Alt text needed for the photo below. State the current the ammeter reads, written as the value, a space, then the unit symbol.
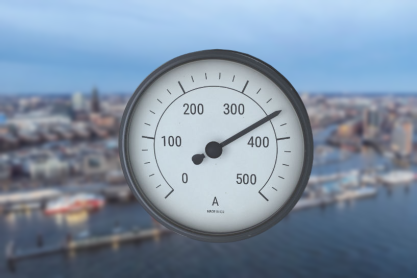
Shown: 360 A
